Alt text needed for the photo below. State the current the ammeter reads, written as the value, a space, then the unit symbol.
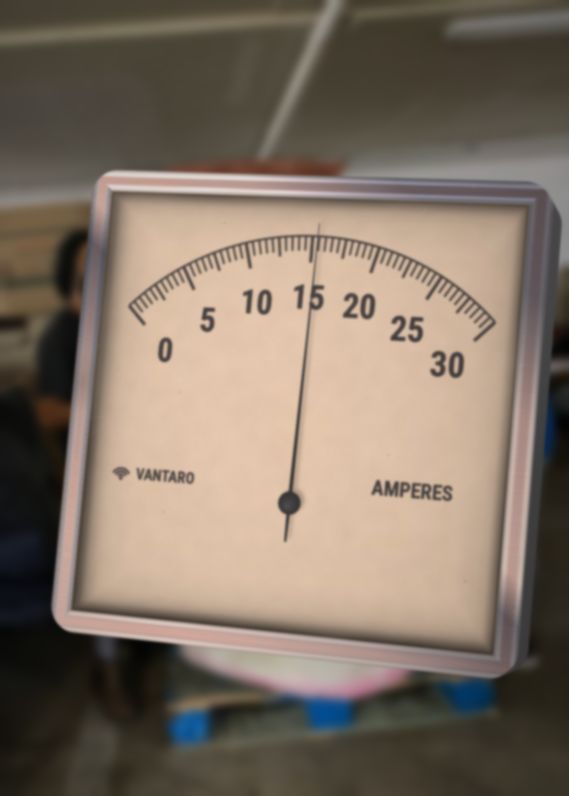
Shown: 15.5 A
